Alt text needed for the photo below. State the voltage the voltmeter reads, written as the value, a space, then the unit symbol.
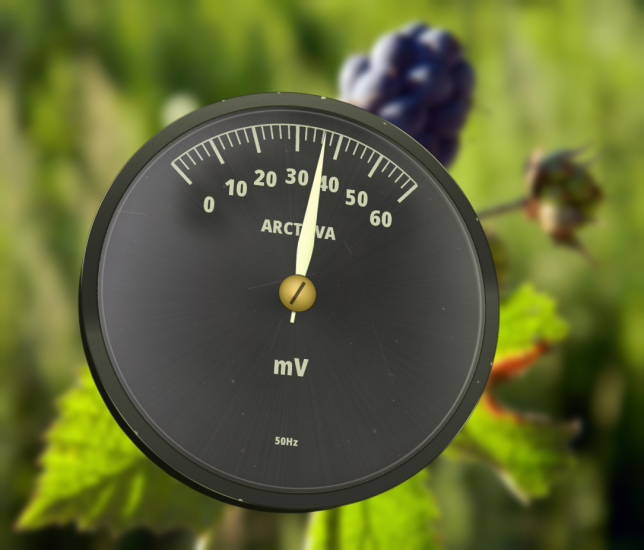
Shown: 36 mV
